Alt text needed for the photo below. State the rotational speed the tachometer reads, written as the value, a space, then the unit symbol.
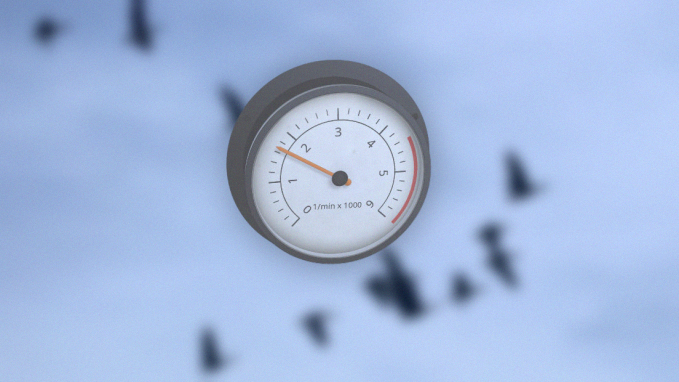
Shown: 1700 rpm
